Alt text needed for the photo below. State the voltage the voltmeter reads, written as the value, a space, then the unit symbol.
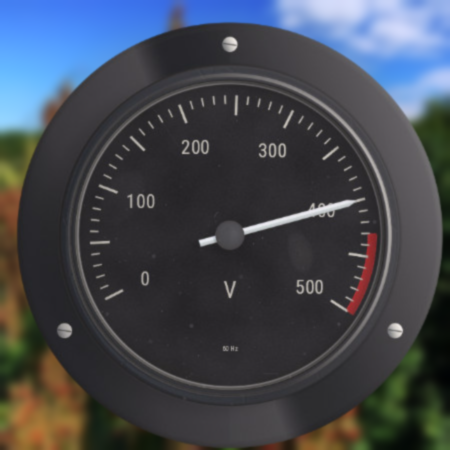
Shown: 400 V
